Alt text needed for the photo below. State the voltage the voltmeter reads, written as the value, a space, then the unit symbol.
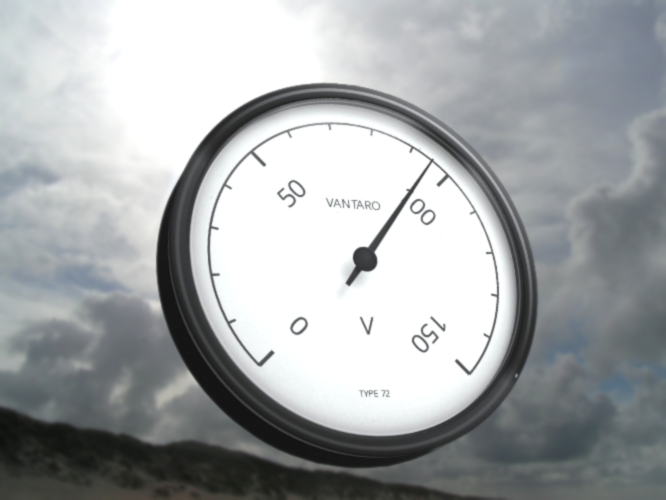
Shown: 95 V
